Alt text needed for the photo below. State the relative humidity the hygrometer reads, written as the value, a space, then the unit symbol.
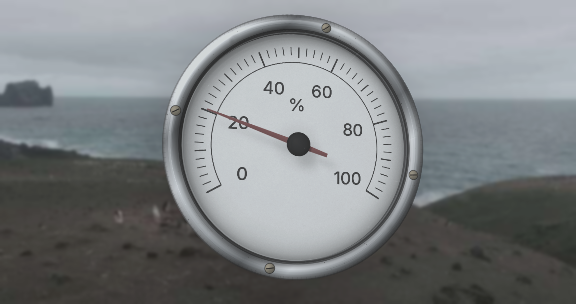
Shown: 20 %
